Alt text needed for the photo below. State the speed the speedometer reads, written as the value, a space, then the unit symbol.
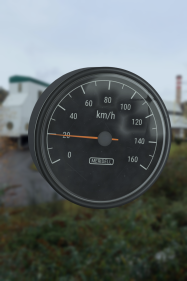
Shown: 20 km/h
